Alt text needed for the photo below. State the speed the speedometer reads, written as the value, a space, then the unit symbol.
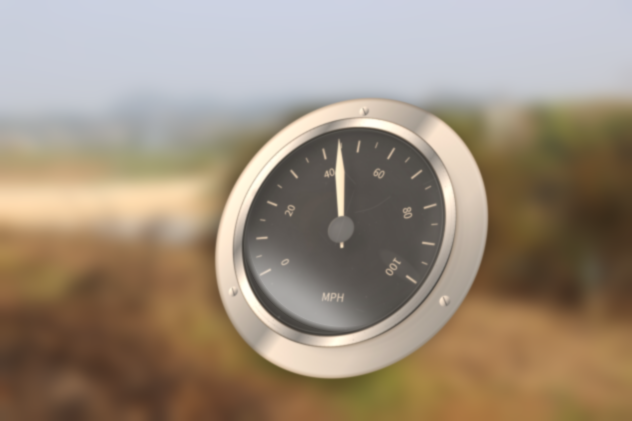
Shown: 45 mph
